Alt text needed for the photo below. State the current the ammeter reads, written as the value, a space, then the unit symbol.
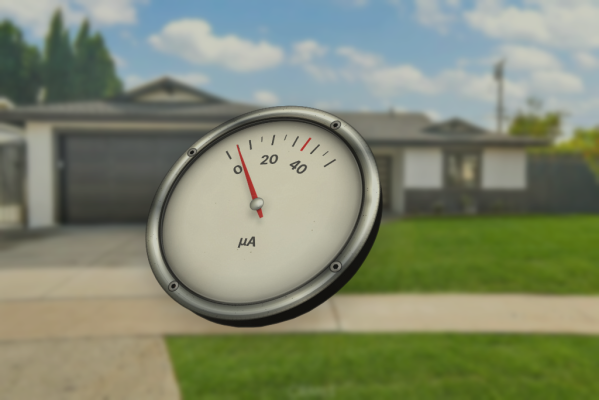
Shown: 5 µA
